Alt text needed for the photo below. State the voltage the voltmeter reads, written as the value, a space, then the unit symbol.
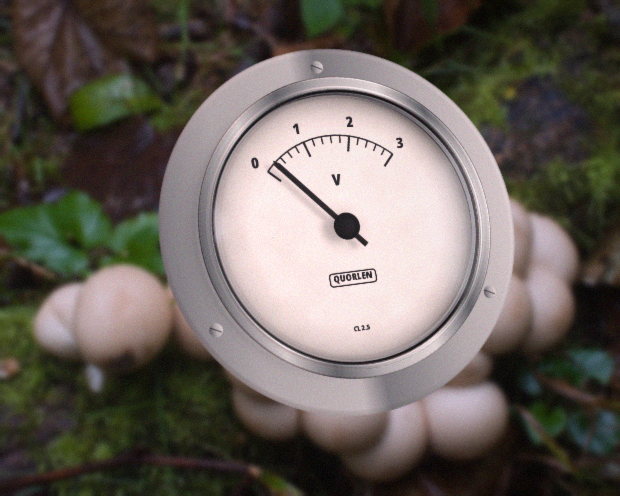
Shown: 0.2 V
